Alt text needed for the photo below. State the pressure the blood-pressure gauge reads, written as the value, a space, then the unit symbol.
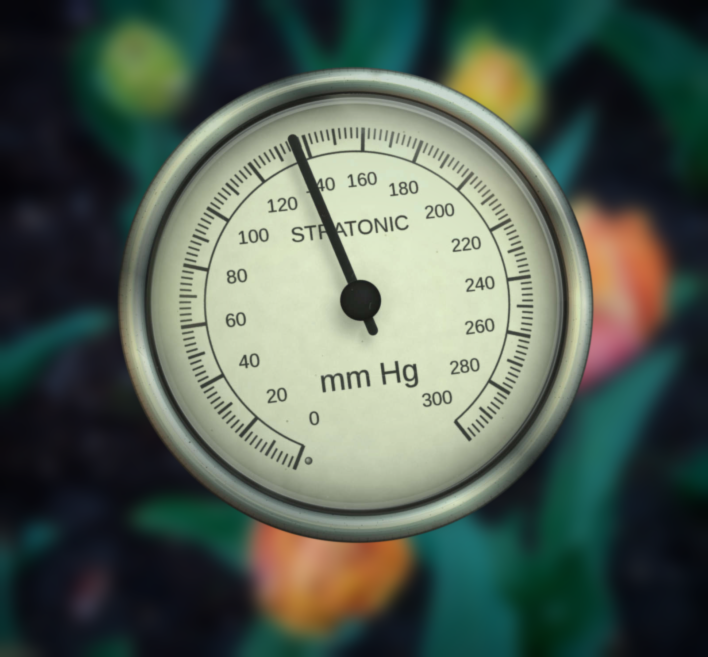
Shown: 136 mmHg
